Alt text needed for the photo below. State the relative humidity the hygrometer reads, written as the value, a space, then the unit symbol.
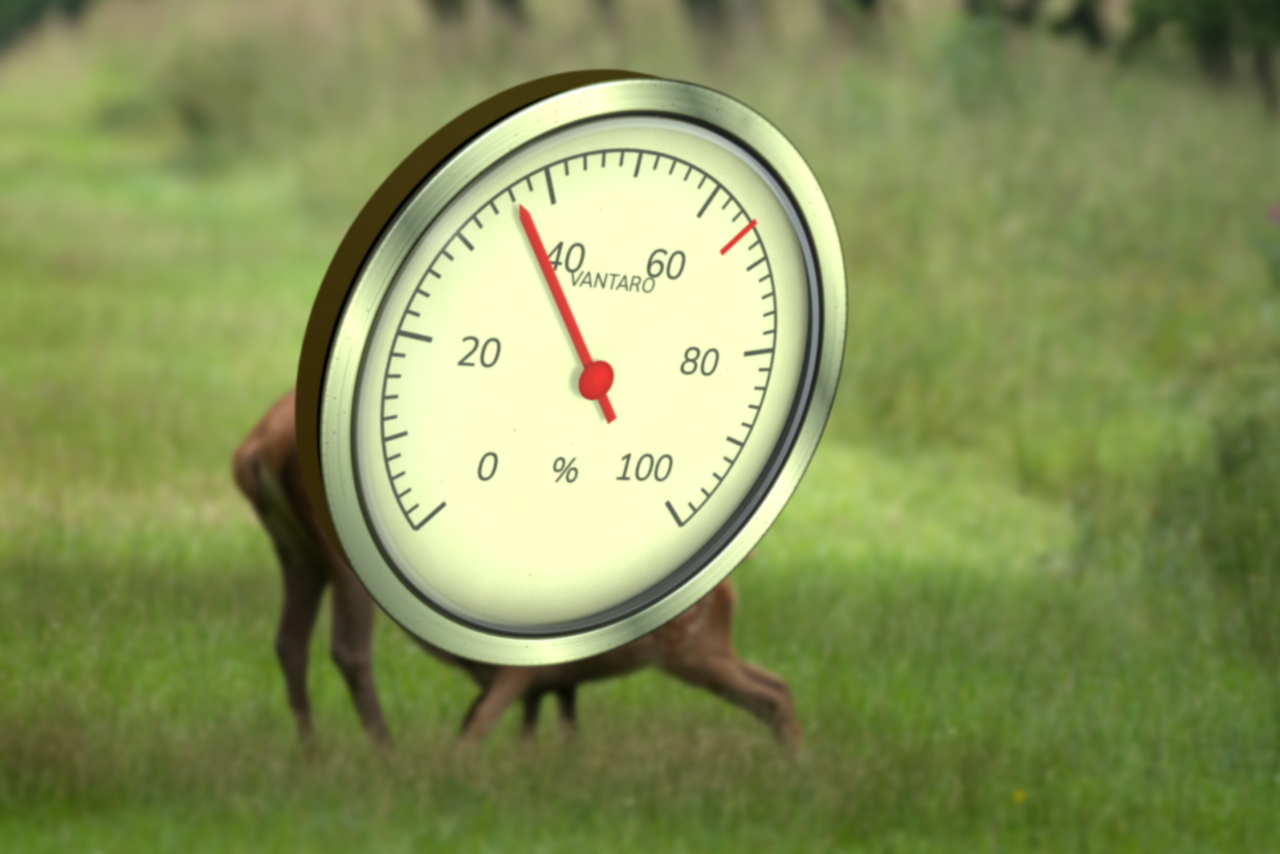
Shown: 36 %
